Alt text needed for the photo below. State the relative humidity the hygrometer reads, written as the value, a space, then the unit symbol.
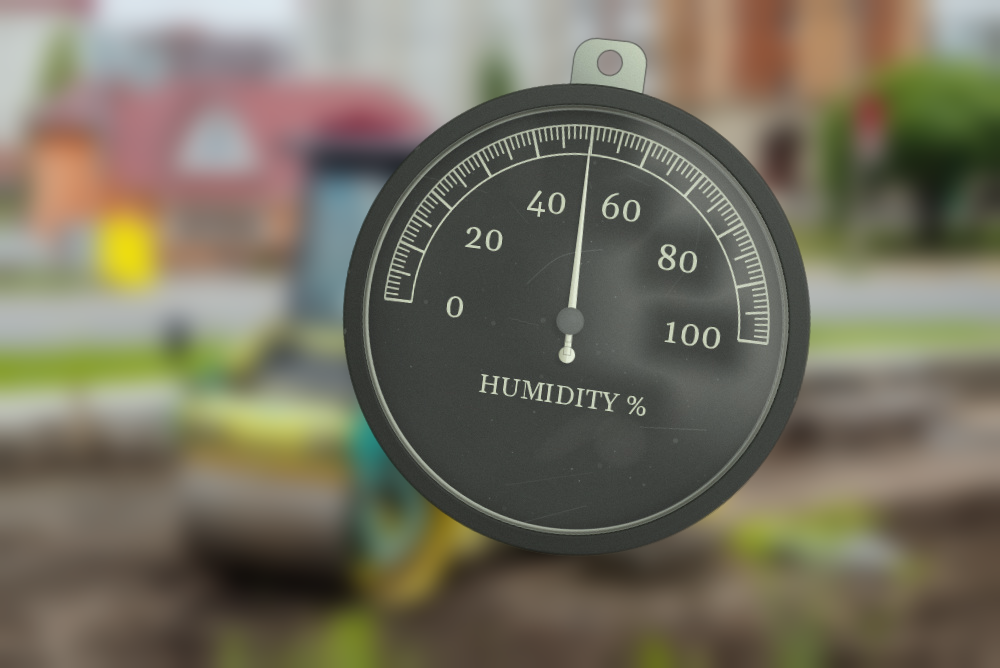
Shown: 50 %
